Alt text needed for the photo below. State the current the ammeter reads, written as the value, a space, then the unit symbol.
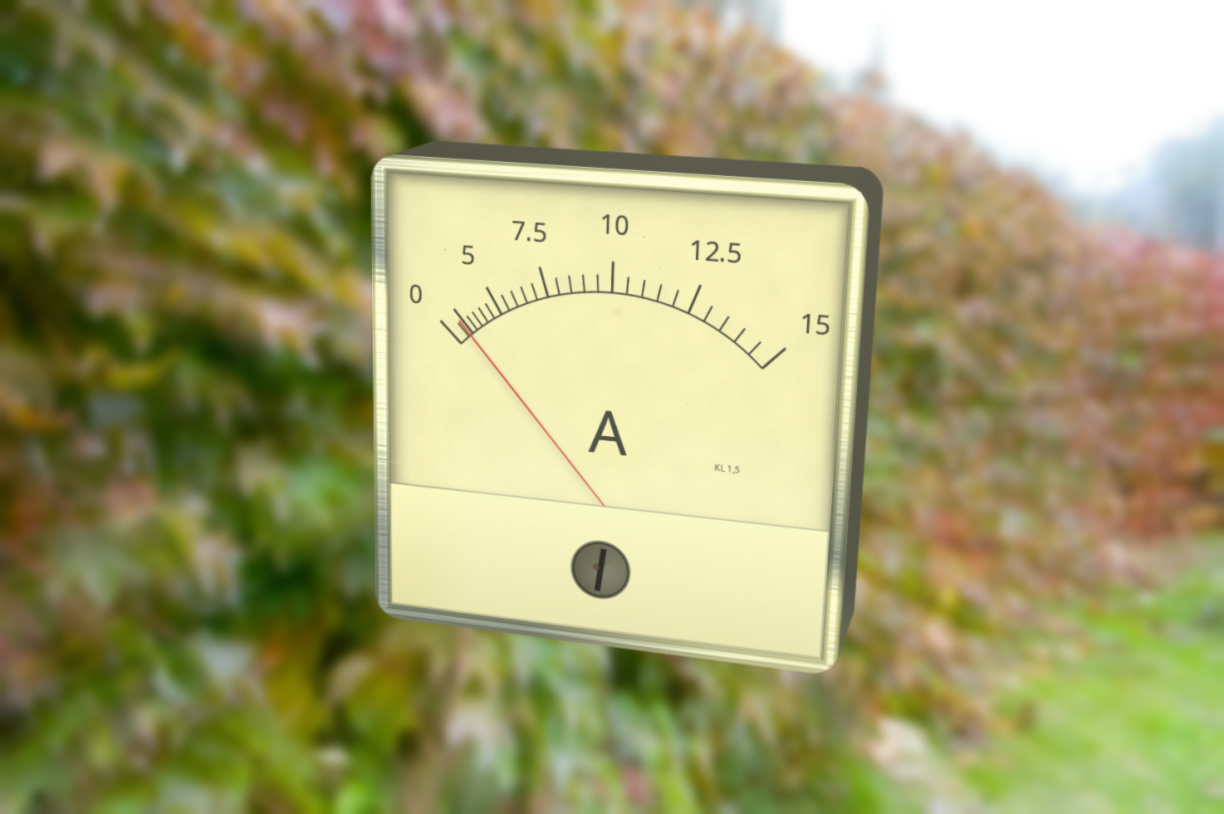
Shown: 2.5 A
